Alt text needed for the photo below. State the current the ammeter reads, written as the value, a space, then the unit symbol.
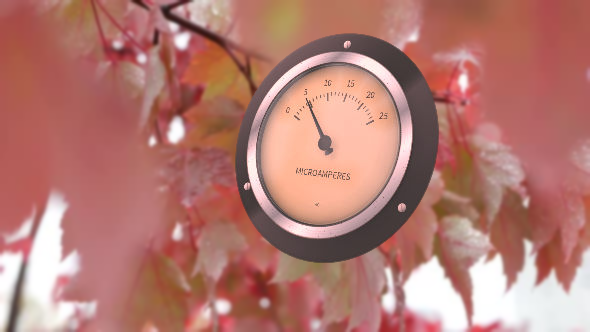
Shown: 5 µA
